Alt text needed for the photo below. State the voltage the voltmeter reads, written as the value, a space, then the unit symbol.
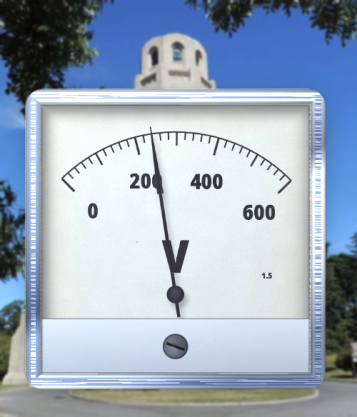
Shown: 240 V
